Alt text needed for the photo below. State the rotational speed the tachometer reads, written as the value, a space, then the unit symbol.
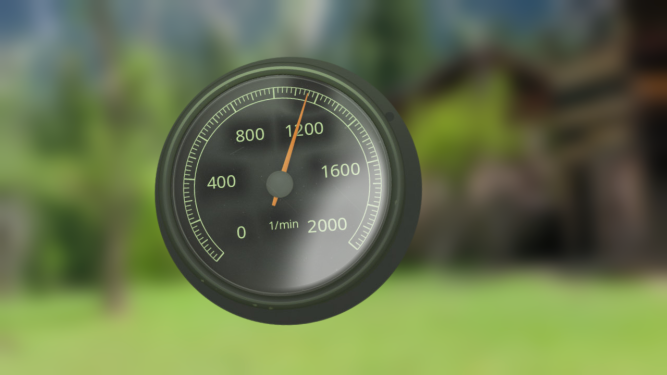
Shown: 1160 rpm
